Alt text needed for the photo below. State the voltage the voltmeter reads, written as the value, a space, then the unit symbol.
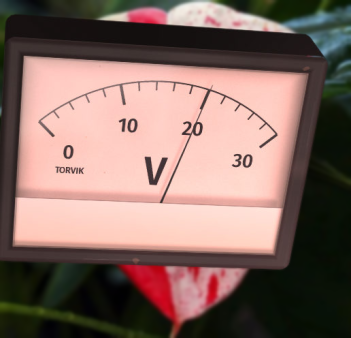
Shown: 20 V
